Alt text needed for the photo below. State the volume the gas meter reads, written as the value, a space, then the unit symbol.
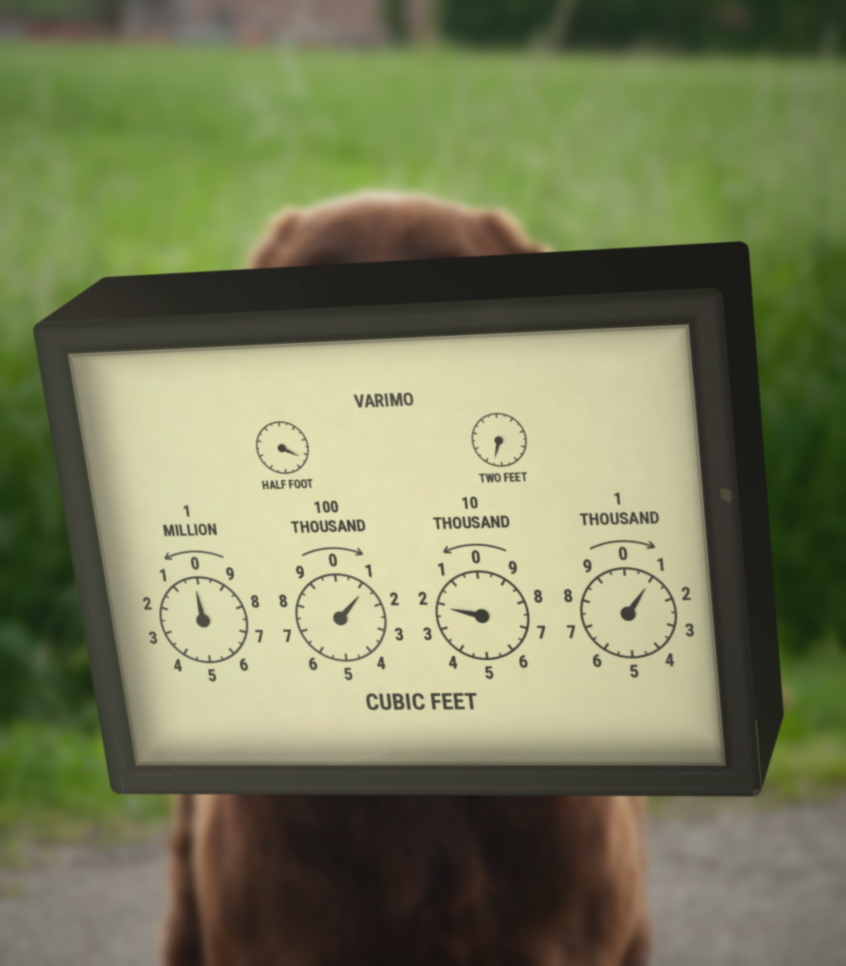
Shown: 12100 ft³
